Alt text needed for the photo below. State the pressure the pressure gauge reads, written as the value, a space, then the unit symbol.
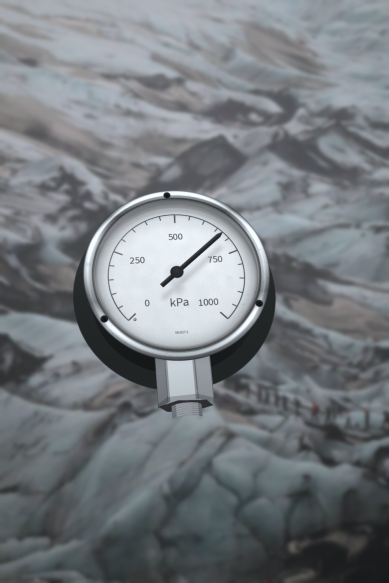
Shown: 675 kPa
